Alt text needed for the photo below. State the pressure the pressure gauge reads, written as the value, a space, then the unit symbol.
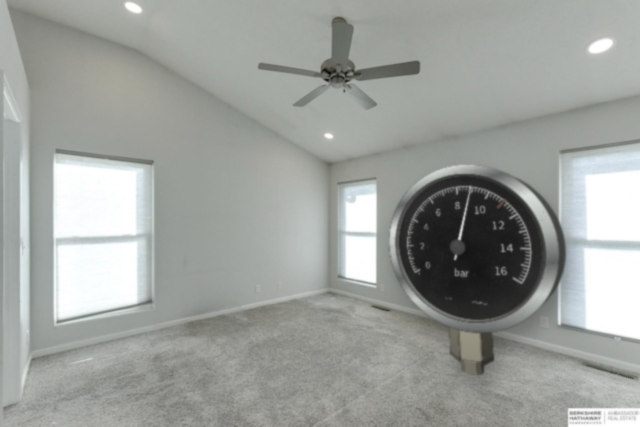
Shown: 9 bar
